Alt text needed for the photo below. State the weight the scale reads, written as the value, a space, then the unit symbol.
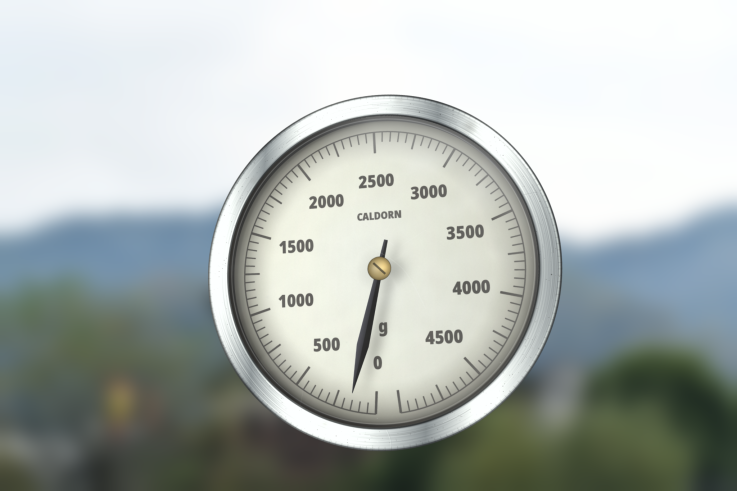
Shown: 150 g
